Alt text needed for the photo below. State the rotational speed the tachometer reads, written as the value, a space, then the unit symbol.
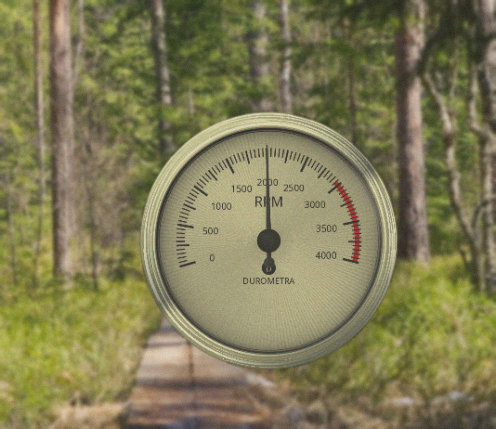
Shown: 2000 rpm
